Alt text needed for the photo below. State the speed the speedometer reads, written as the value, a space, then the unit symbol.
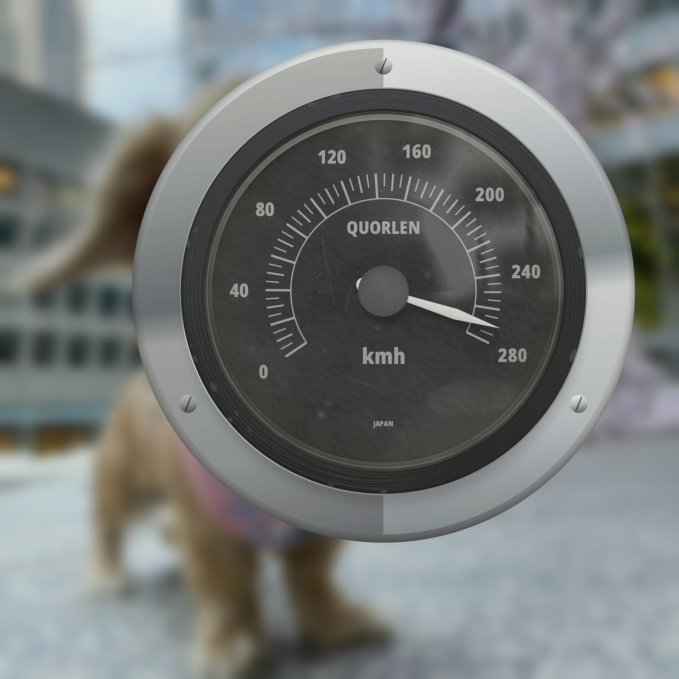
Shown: 270 km/h
